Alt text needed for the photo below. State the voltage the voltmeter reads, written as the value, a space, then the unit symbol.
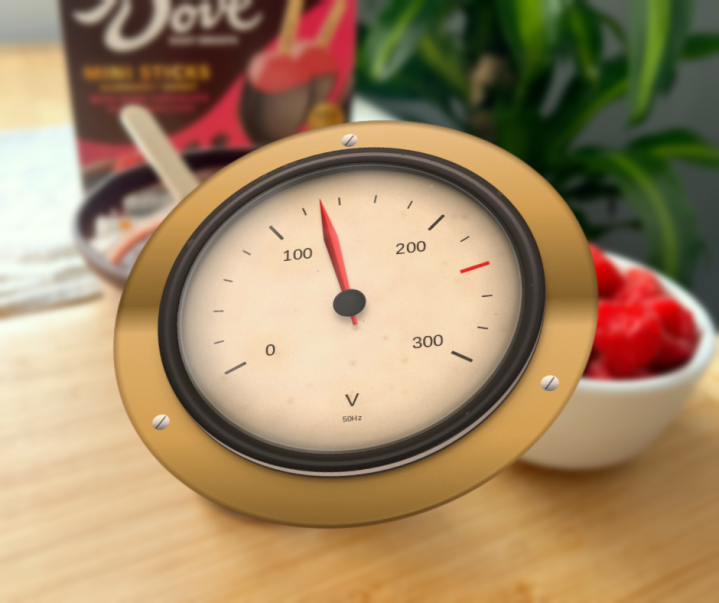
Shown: 130 V
